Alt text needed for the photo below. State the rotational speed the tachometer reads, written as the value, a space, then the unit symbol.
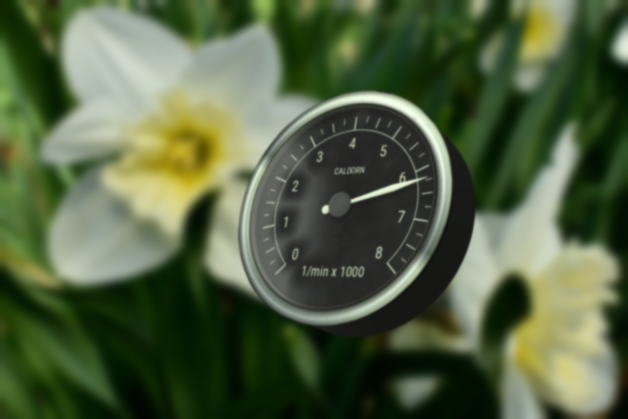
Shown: 6250 rpm
